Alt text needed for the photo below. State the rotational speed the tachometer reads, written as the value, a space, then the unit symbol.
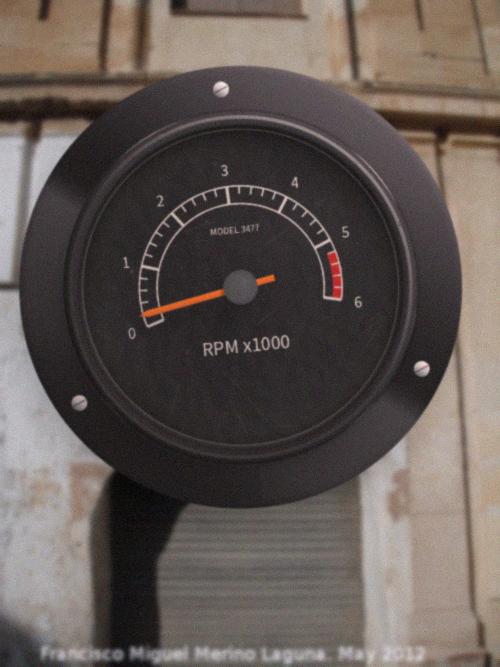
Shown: 200 rpm
